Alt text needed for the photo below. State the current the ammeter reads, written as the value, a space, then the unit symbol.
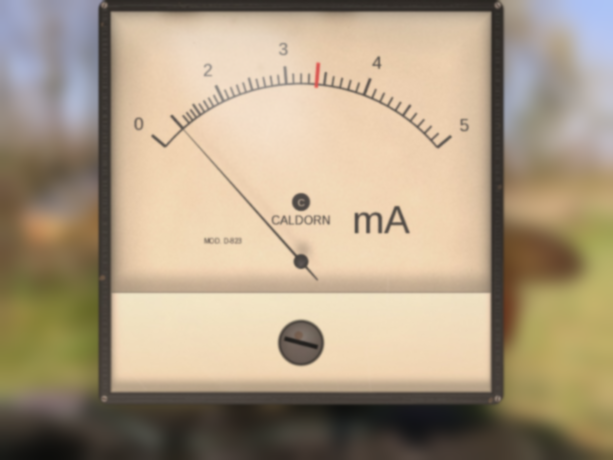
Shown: 1 mA
